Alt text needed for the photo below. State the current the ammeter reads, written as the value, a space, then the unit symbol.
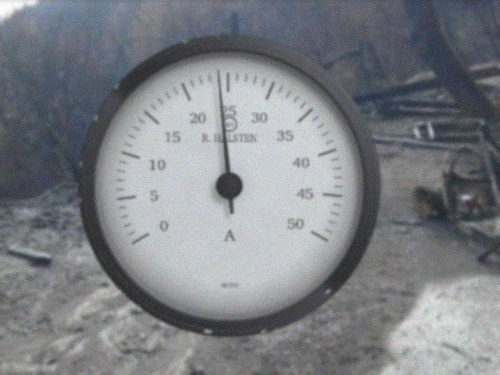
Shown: 24 A
